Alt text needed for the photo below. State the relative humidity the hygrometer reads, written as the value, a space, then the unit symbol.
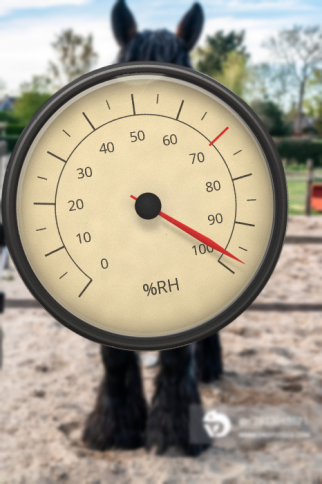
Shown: 97.5 %
